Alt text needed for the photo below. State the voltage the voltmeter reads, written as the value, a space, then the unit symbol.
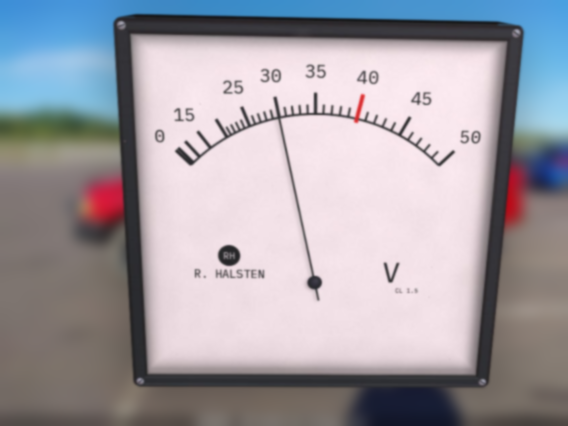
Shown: 30 V
